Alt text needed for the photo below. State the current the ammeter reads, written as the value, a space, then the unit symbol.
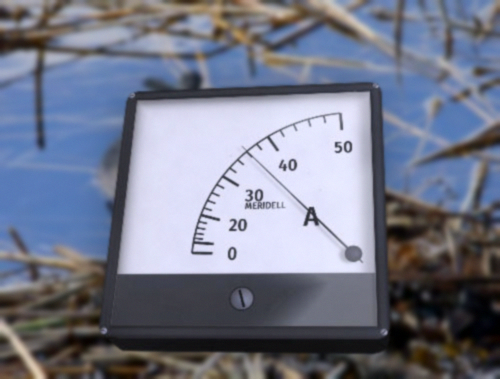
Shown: 36 A
